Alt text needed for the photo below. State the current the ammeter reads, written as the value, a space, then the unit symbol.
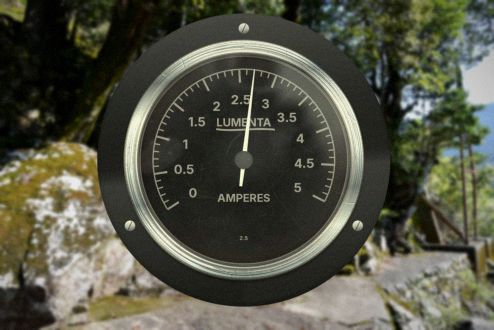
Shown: 2.7 A
